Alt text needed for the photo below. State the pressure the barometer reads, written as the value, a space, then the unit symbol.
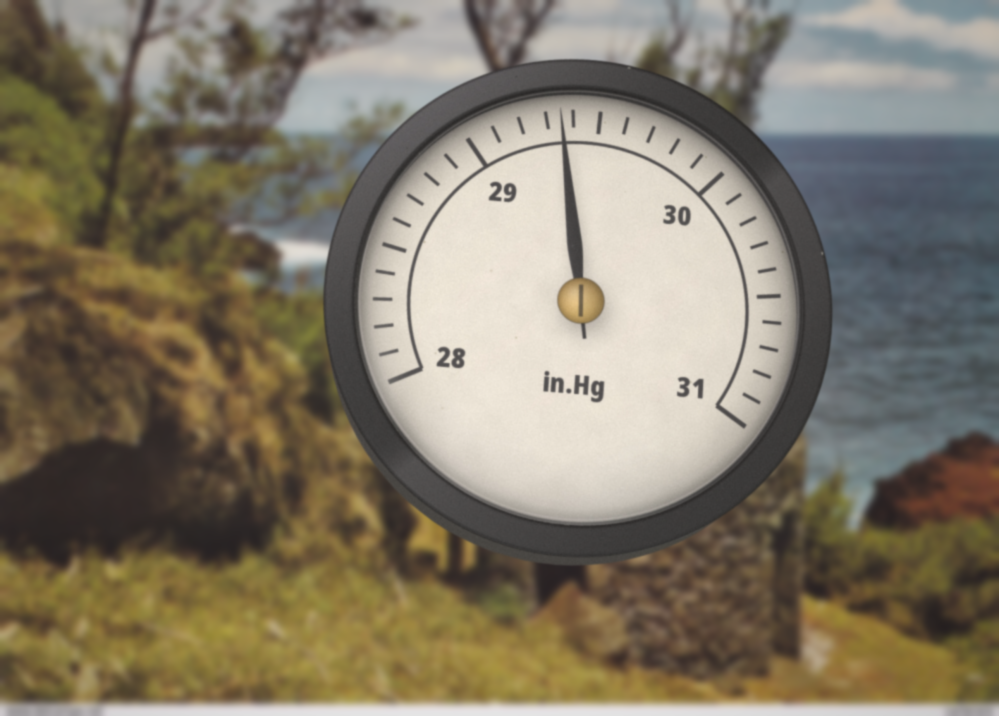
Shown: 29.35 inHg
